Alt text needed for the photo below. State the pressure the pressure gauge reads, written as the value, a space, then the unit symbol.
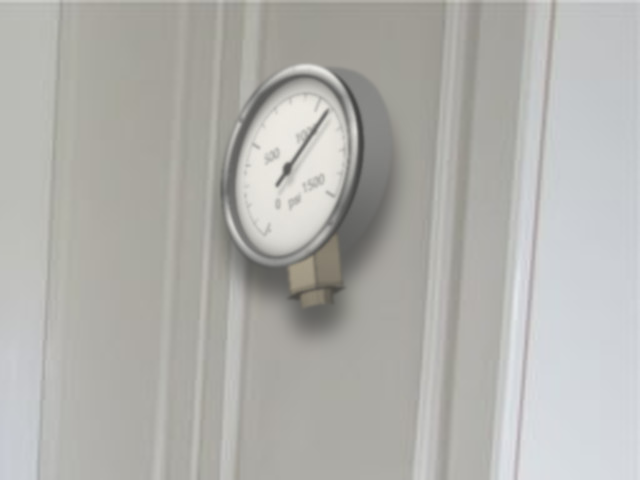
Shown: 1100 psi
